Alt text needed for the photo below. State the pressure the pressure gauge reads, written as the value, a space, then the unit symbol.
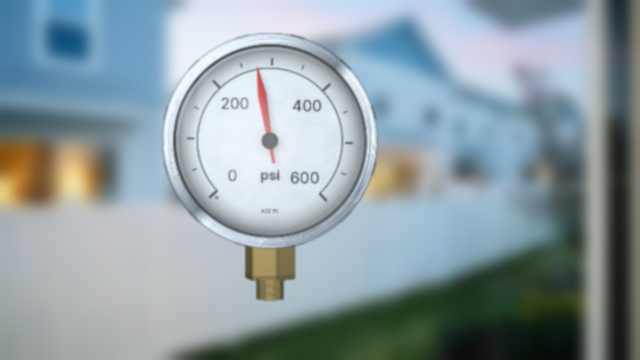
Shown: 275 psi
